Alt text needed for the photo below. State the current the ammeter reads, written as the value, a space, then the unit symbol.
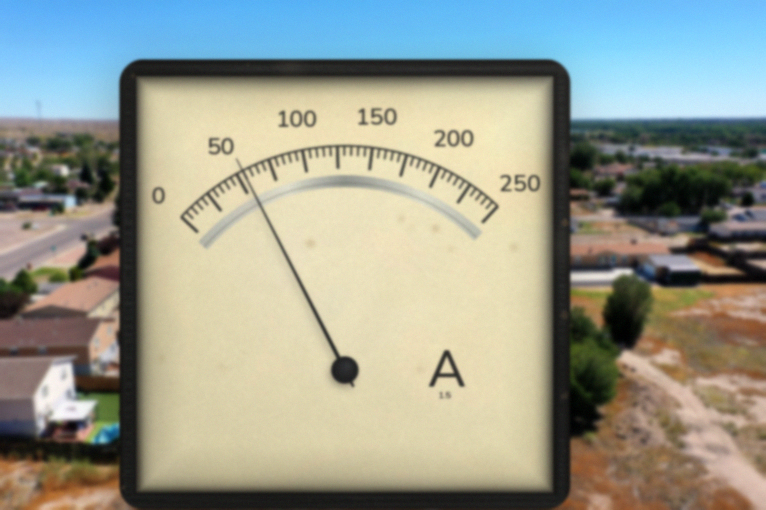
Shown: 55 A
